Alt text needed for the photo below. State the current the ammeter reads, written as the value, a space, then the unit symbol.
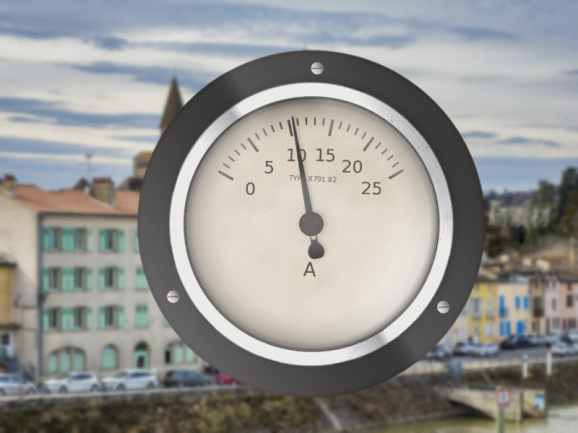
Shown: 10.5 A
